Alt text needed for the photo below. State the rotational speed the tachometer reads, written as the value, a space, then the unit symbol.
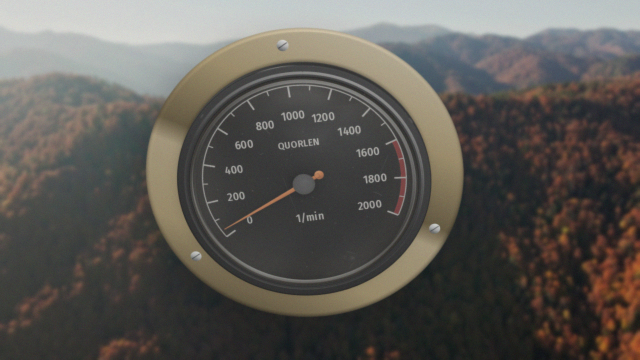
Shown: 50 rpm
